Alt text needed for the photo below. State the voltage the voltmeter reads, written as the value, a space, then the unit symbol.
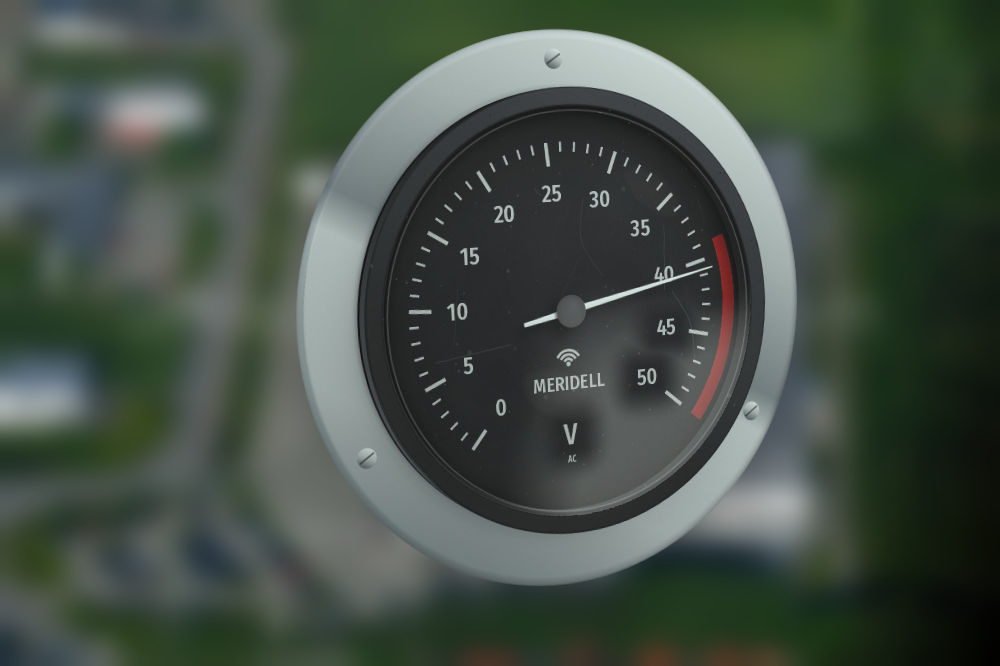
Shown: 40.5 V
